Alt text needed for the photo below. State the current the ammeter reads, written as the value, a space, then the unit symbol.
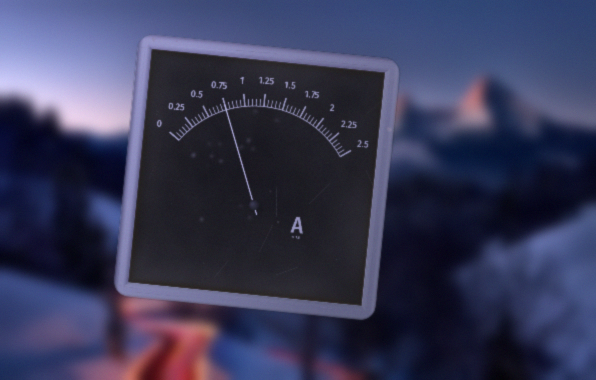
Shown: 0.75 A
